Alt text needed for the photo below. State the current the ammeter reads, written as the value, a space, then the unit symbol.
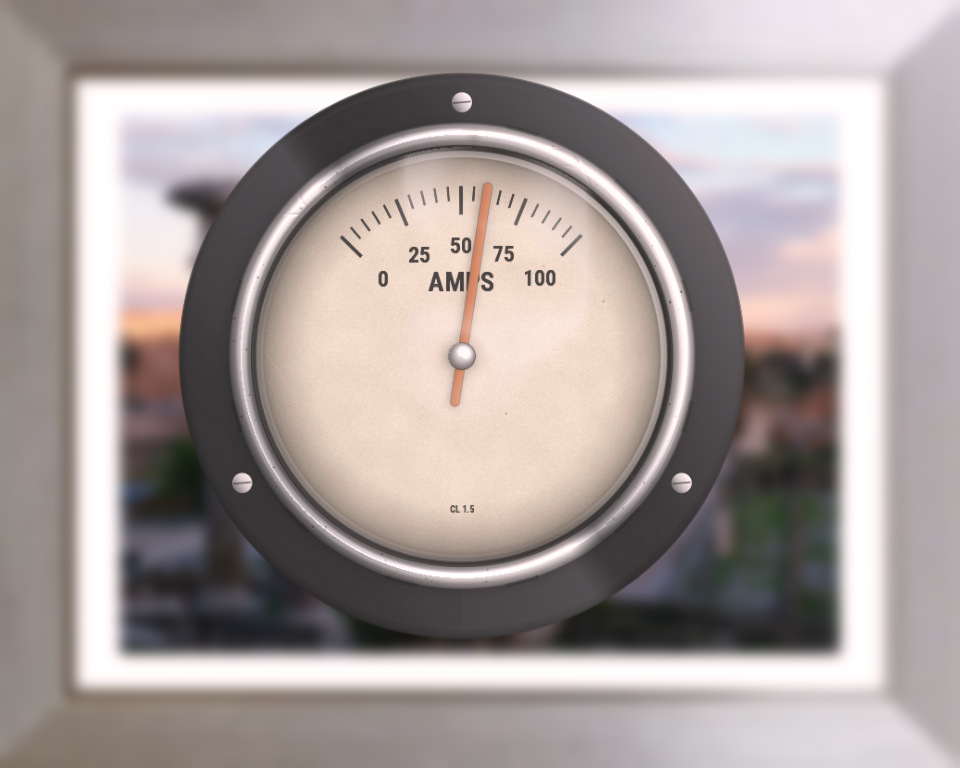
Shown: 60 A
